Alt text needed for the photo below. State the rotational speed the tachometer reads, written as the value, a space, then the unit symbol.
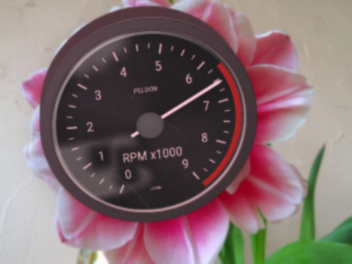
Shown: 6500 rpm
